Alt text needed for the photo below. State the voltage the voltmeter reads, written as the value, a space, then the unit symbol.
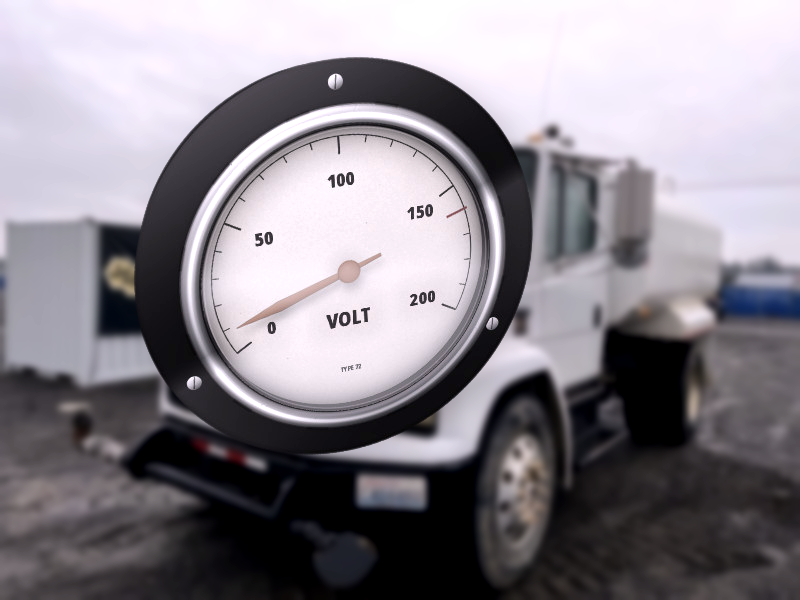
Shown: 10 V
